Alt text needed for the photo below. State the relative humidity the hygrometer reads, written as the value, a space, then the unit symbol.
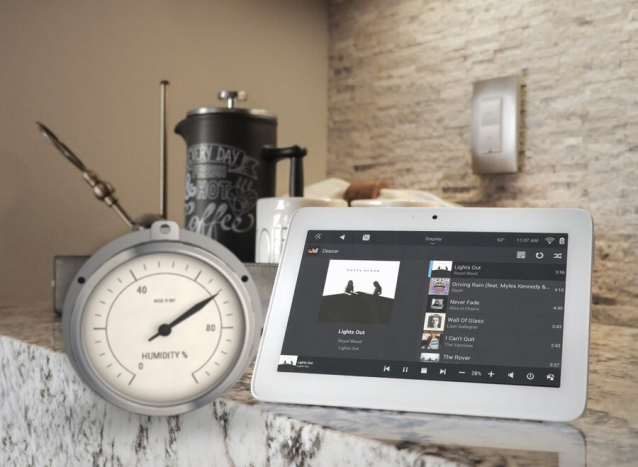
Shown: 68 %
